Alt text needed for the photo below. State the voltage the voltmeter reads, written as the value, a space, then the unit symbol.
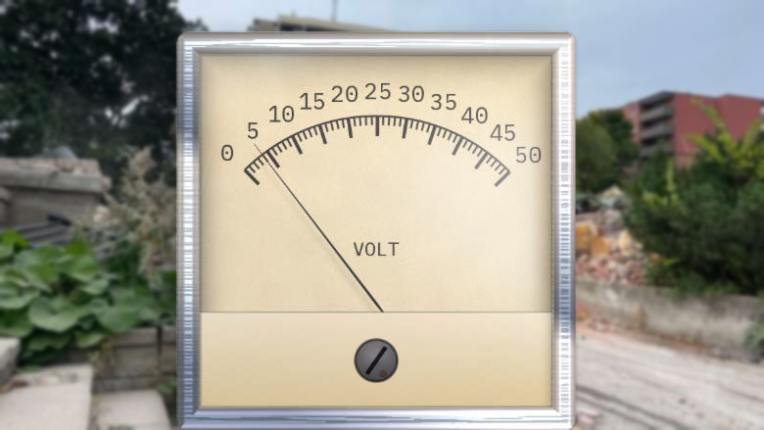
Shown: 4 V
